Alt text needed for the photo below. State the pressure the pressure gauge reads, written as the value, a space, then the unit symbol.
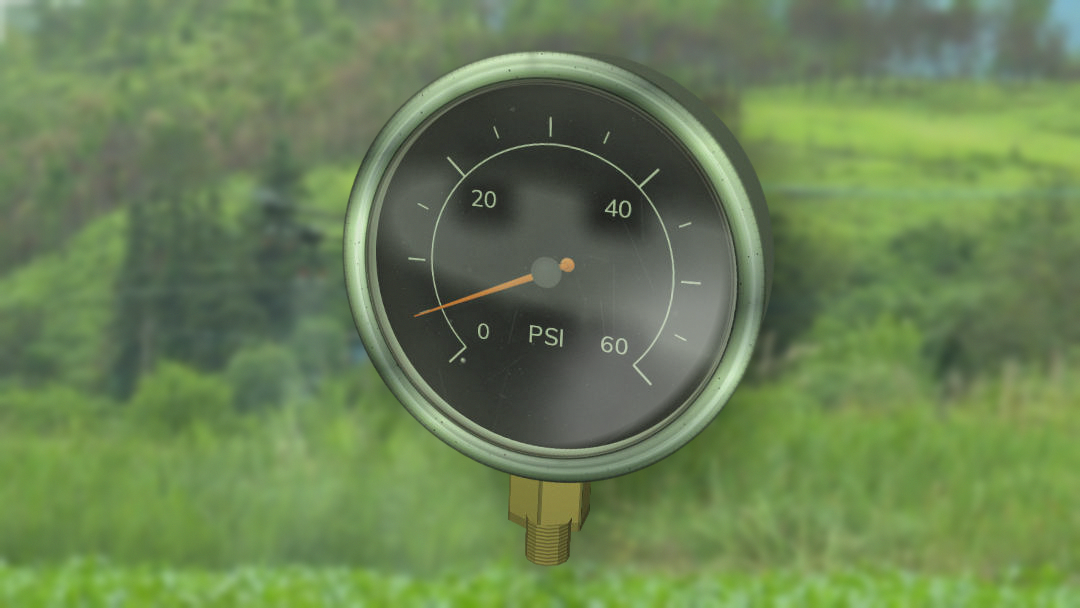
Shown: 5 psi
